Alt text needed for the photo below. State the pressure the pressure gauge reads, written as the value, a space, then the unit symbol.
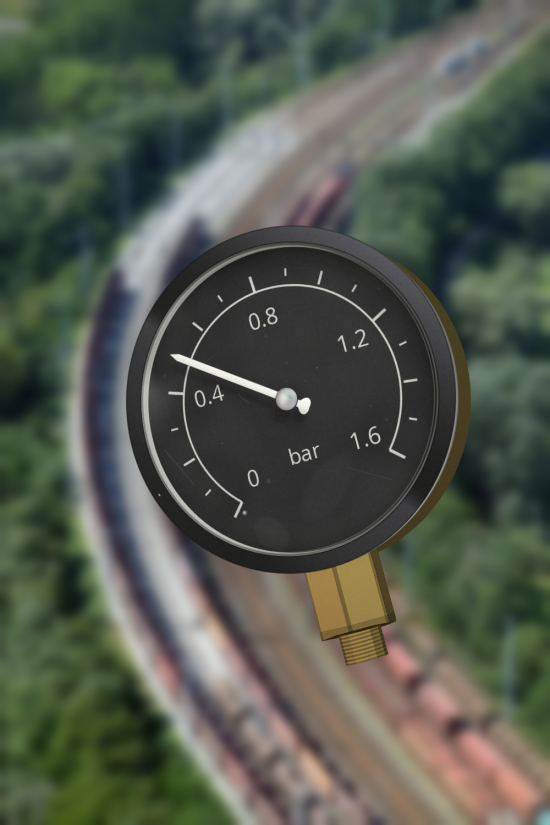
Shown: 0.5 bar
